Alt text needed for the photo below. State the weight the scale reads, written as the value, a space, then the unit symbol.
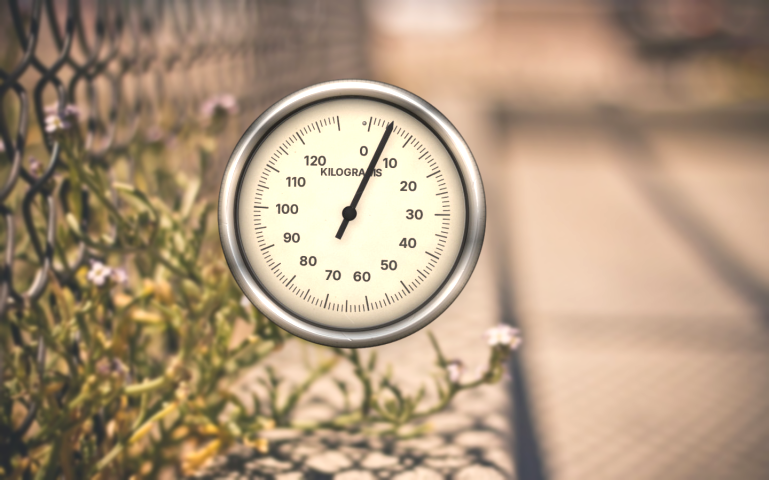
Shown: 5 kg
